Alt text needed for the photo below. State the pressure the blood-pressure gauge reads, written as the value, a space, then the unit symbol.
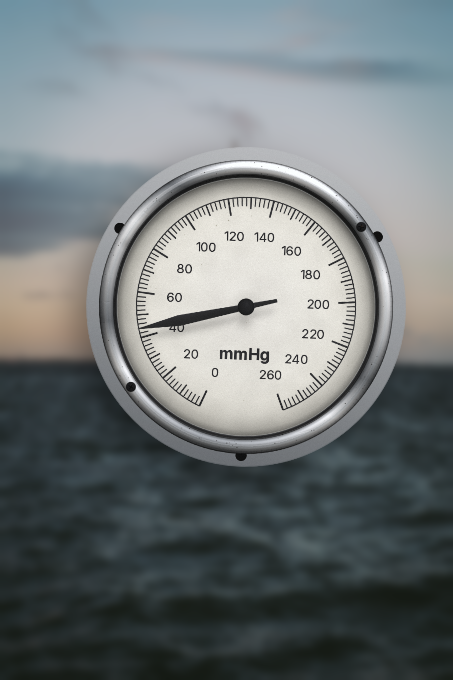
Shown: 44 mmHg
